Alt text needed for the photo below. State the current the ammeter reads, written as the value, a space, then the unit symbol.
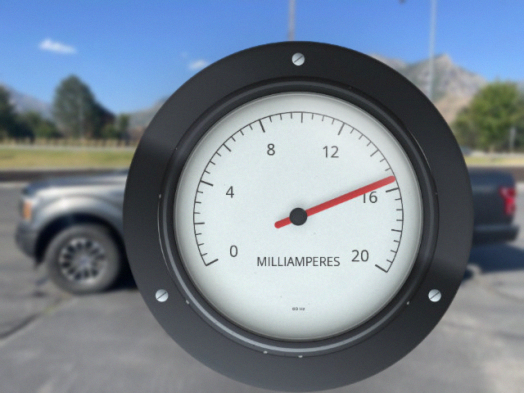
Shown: 15.5 mA
